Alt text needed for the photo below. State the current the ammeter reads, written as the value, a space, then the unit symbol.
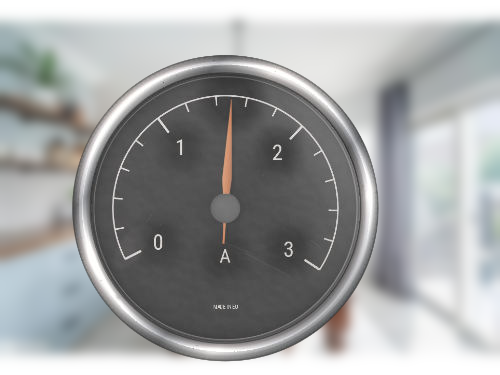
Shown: 1.5 A
